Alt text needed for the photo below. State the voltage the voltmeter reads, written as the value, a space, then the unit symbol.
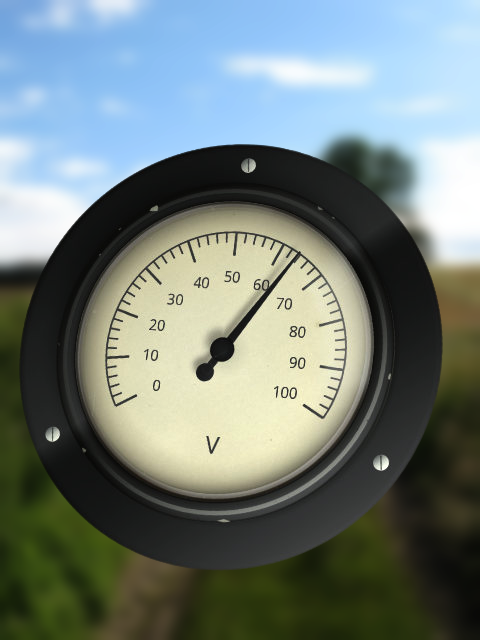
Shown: 64 V
